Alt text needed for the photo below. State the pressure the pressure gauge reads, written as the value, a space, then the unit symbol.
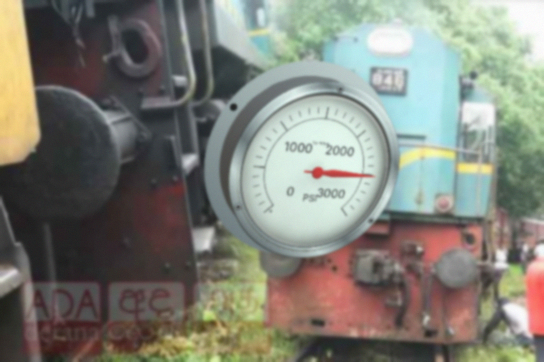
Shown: 2500 psi
